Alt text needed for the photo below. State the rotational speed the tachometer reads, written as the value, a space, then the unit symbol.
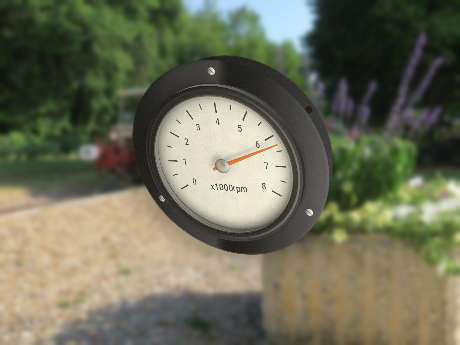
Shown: 6250 rpm
